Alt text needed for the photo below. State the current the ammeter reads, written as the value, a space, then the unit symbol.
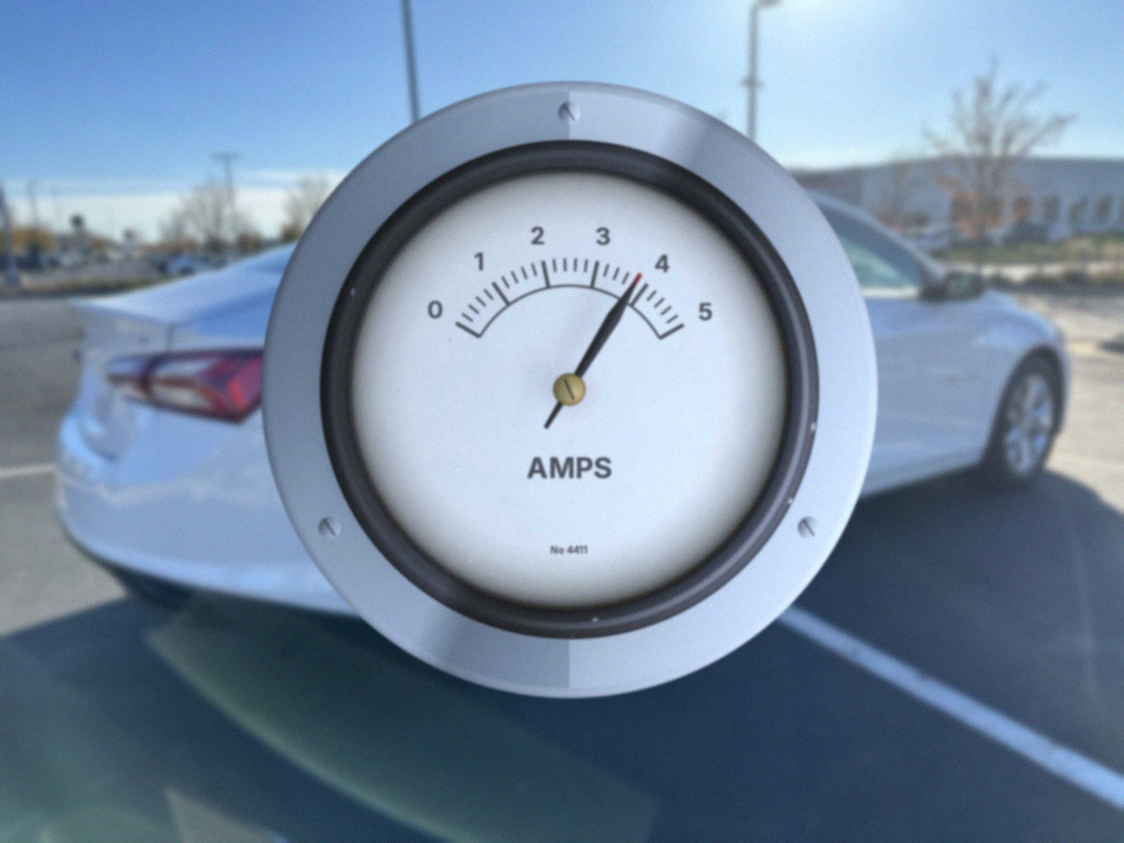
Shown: 3.8 A
